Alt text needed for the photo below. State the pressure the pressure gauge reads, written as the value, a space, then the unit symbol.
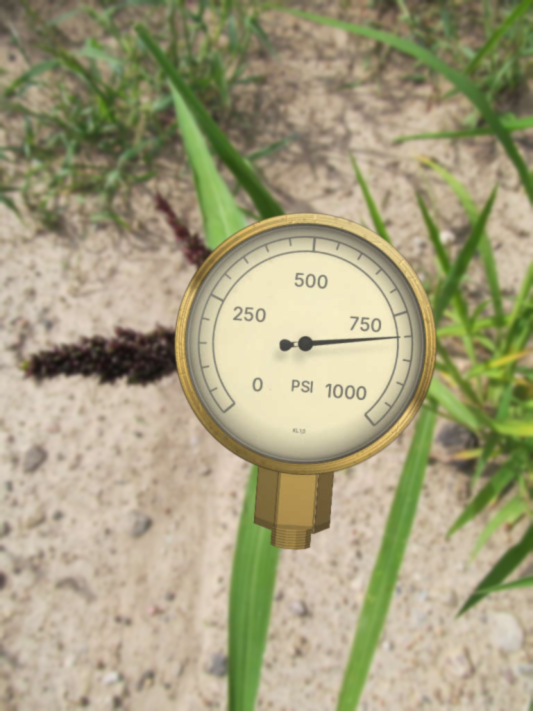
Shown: 800 psi
